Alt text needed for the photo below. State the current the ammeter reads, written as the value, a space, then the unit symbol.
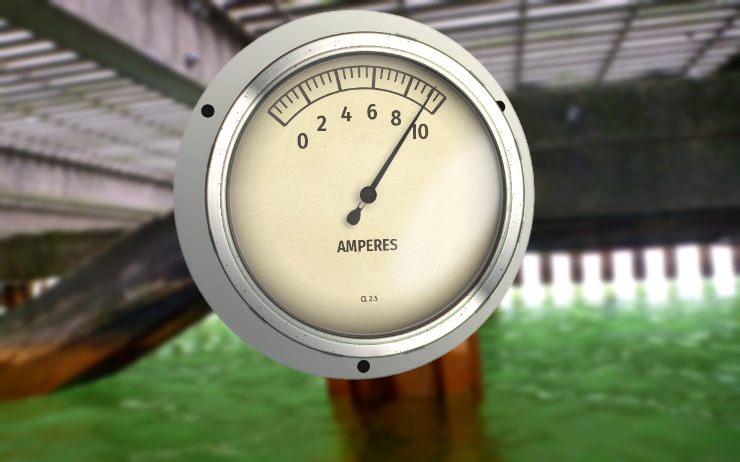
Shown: 9.2 A
